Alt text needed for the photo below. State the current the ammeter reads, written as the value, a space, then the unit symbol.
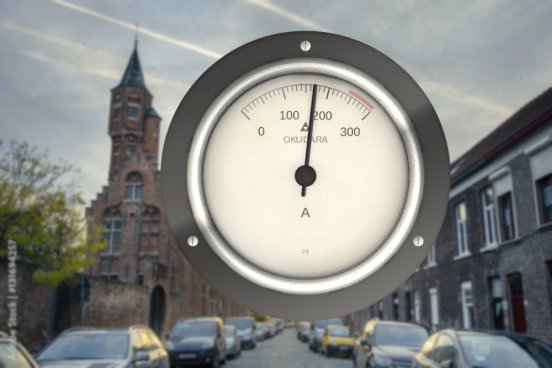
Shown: 170 A
